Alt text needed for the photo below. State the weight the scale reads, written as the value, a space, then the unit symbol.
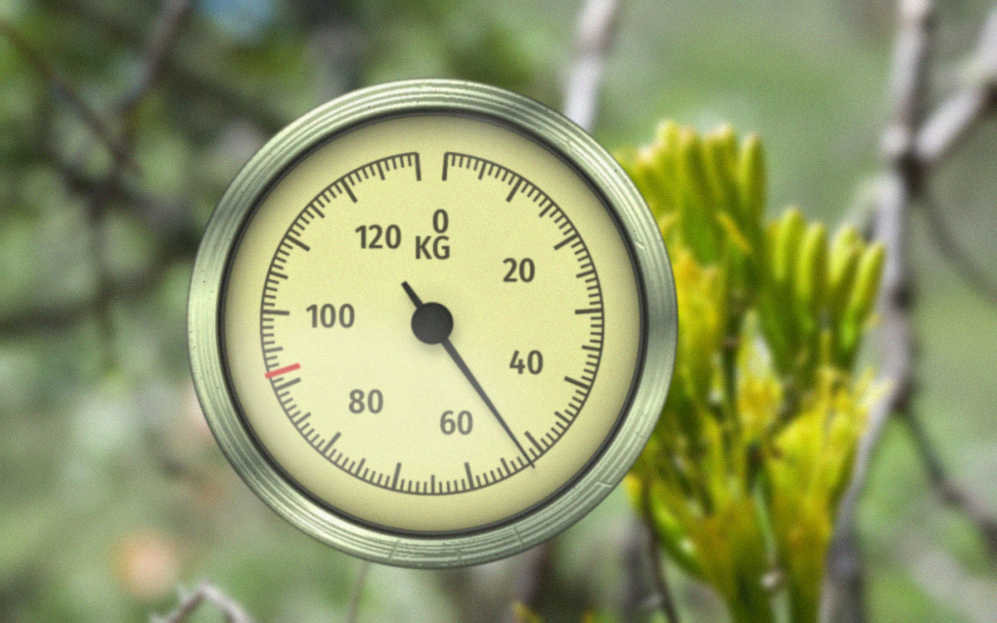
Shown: 52 kg
